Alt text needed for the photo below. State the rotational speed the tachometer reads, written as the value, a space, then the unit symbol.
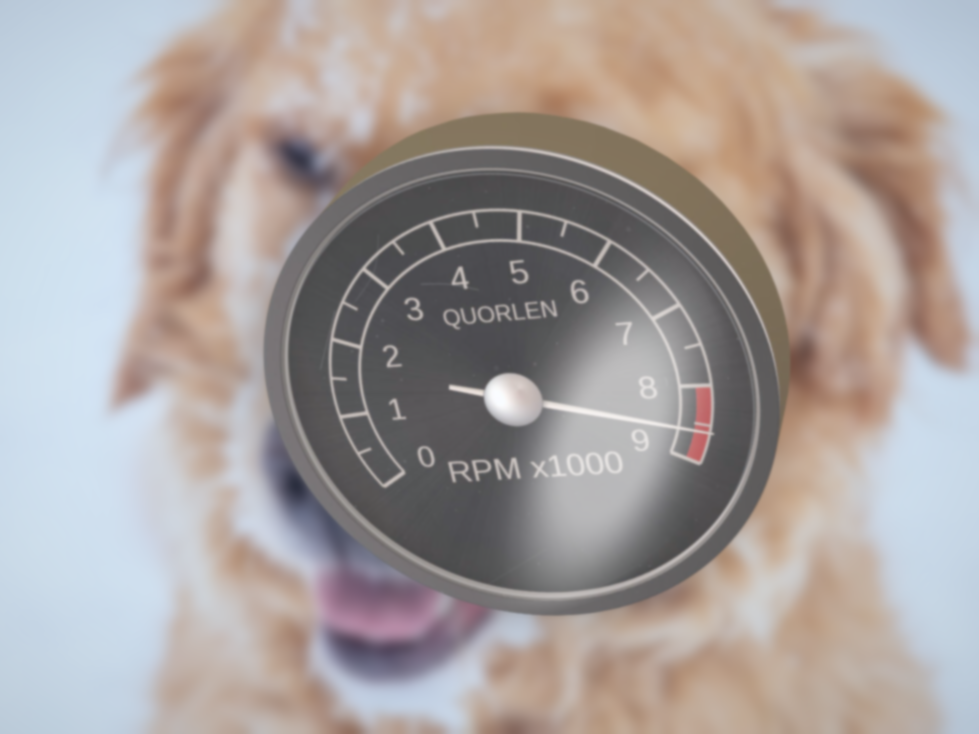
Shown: 8500 rpm
